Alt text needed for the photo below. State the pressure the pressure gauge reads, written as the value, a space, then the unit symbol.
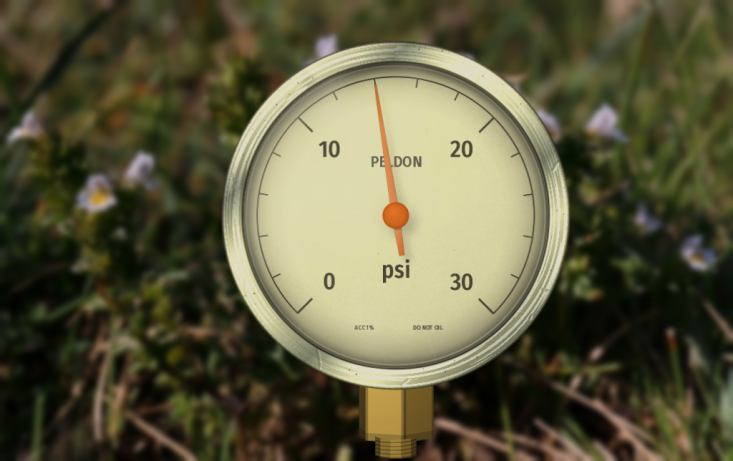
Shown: 14 psi
